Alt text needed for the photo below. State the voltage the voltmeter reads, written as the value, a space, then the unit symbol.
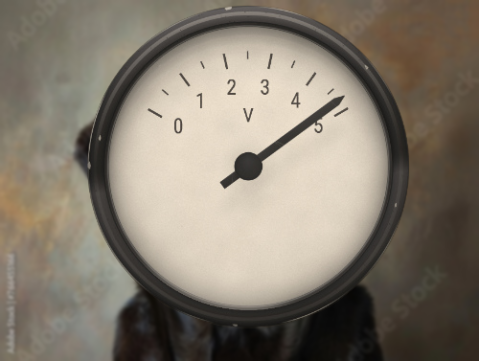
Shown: 4.75 V
